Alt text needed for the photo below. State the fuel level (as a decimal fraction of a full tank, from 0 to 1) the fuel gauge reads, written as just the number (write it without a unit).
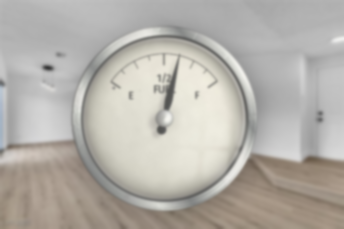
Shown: 0.625
